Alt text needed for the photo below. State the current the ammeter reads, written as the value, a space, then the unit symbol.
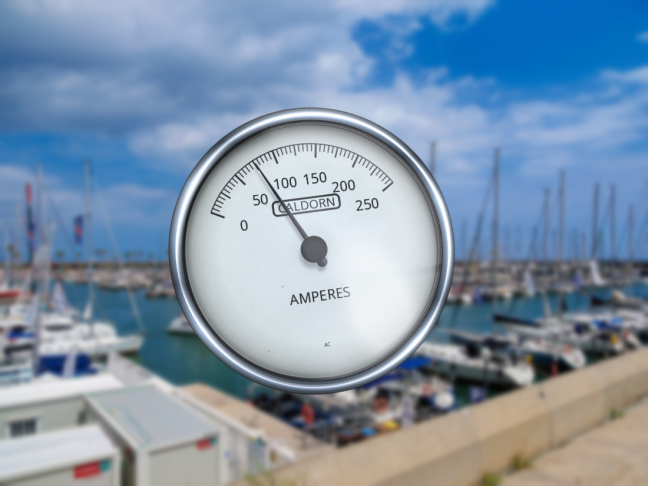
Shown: 75 A
